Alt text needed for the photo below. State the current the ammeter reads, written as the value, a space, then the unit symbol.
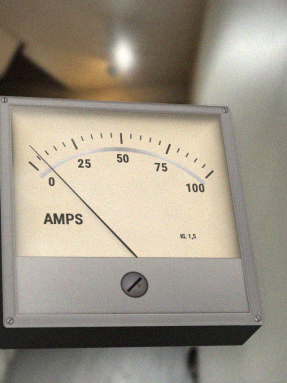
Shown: 5 A
